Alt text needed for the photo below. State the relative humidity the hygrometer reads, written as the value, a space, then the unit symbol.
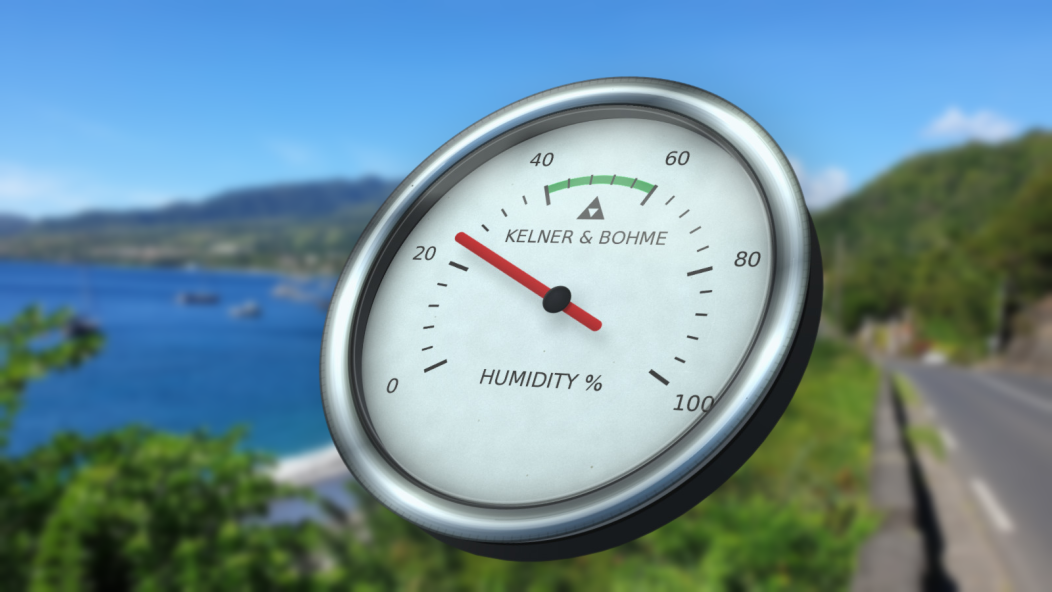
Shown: 24 %
